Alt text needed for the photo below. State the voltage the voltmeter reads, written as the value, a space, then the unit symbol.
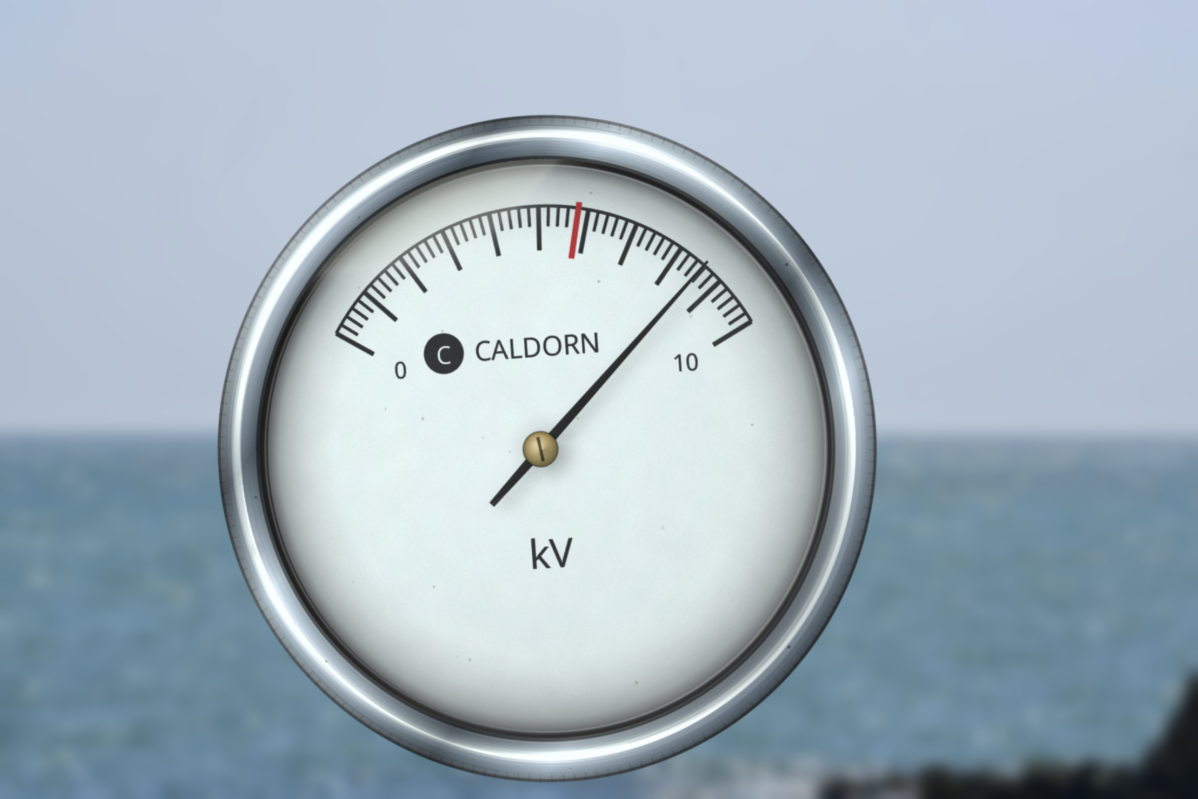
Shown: 8.6 kV
